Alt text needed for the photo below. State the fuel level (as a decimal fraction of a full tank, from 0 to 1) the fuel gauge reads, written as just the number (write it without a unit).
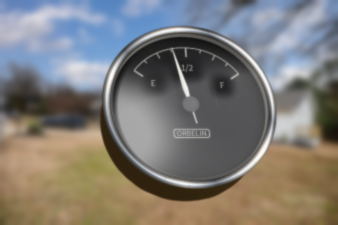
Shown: 0.375
